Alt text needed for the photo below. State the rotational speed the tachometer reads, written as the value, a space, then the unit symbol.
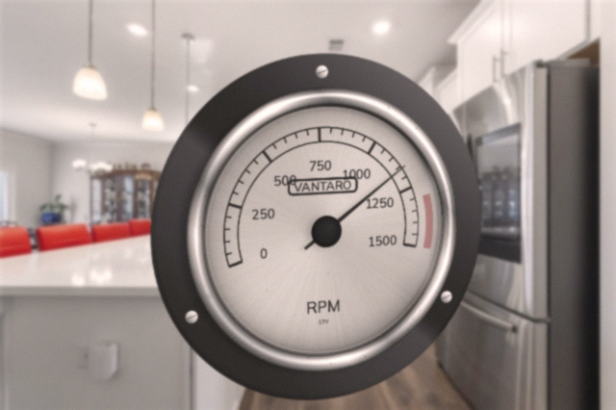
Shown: 1150 rpm
